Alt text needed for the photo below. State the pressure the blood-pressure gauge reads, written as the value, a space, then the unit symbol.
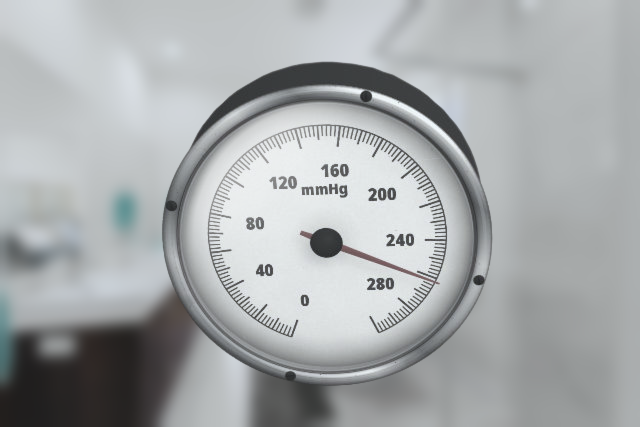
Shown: 260 mmHg
